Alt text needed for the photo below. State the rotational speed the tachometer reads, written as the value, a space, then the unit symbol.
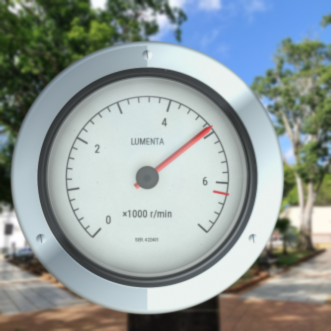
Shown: 4900 rpm
